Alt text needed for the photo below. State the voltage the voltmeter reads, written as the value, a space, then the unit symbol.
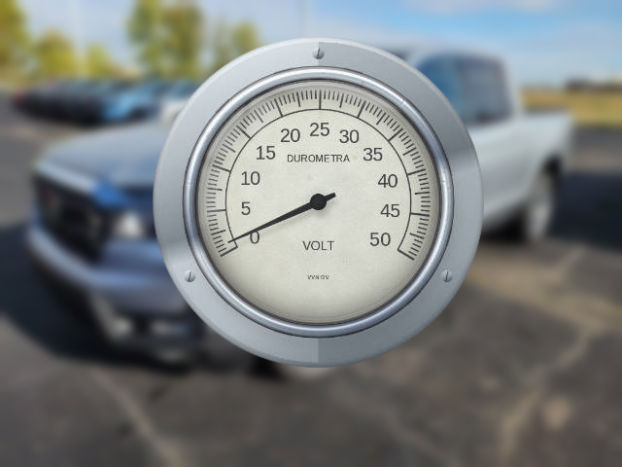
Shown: 1 V
